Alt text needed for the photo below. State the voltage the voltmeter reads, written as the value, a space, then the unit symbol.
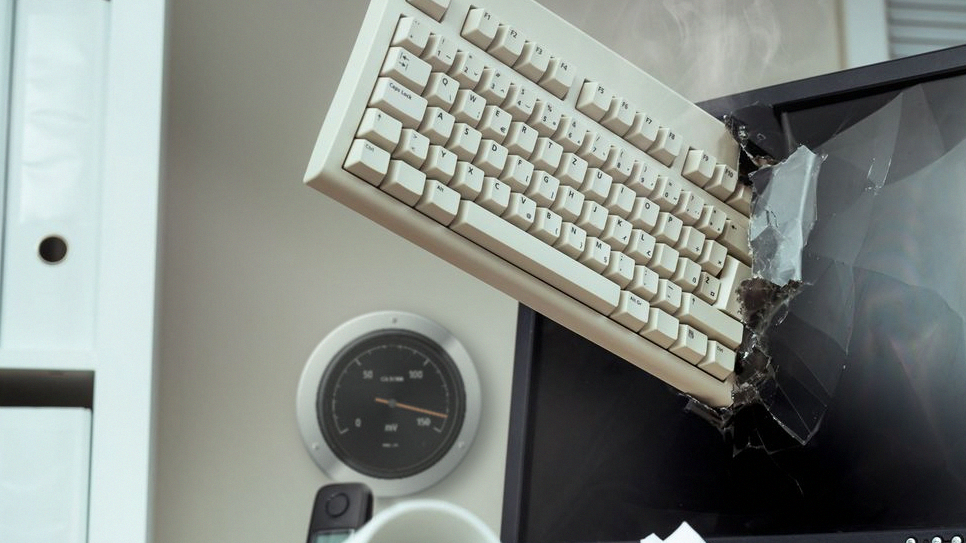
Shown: 140 mV
